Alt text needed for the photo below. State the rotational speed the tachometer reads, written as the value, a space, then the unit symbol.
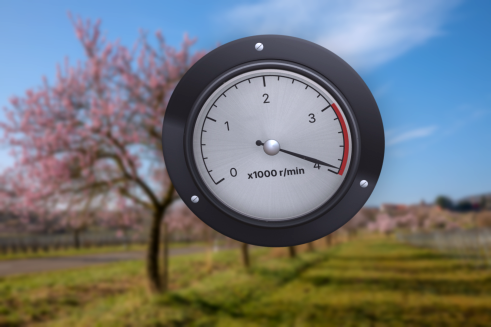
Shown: 3900 rpm
